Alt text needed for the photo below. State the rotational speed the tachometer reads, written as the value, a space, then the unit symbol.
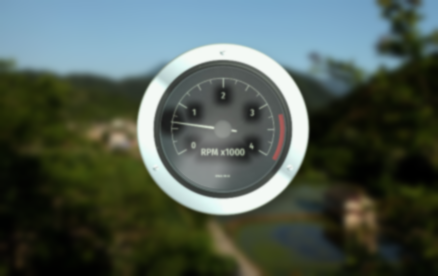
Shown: 625 rpm
